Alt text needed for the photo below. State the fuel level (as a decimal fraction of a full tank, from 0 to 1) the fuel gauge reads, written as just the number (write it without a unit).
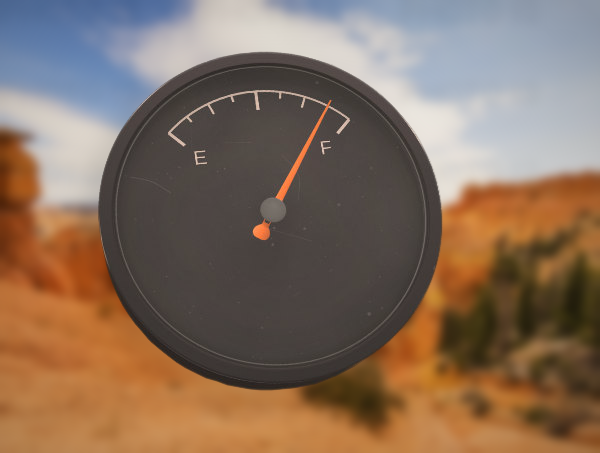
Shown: 0.875
